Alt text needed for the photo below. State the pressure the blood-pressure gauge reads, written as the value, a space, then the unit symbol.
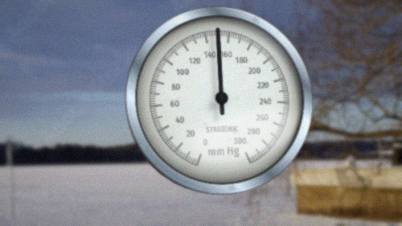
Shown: 150 mmHg
